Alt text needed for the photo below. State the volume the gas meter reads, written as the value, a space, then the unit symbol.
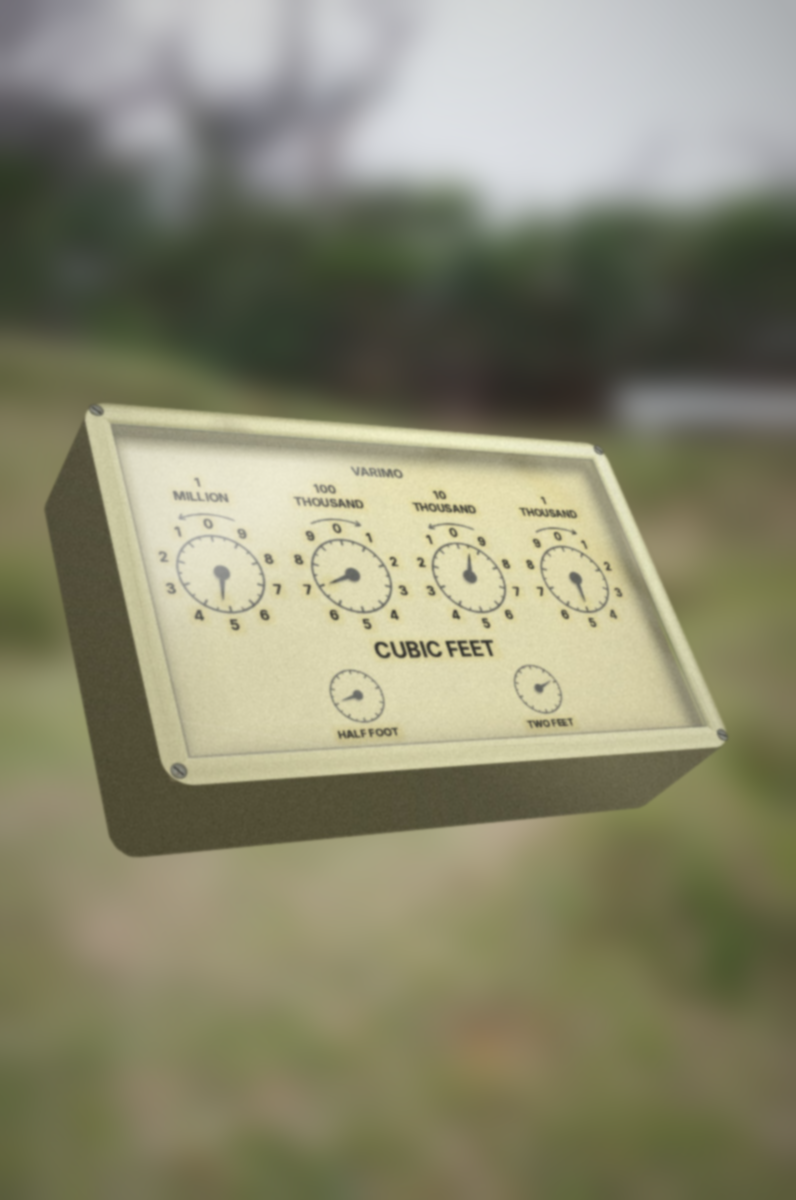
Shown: 469500 ft³
